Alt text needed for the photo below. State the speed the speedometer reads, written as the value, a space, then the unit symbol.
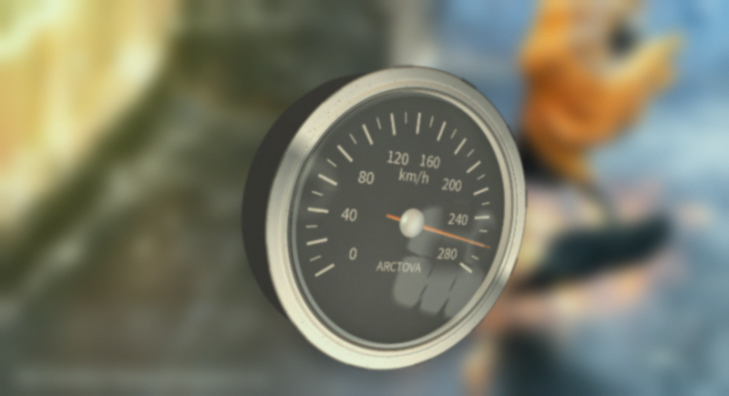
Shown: 260 km/h
